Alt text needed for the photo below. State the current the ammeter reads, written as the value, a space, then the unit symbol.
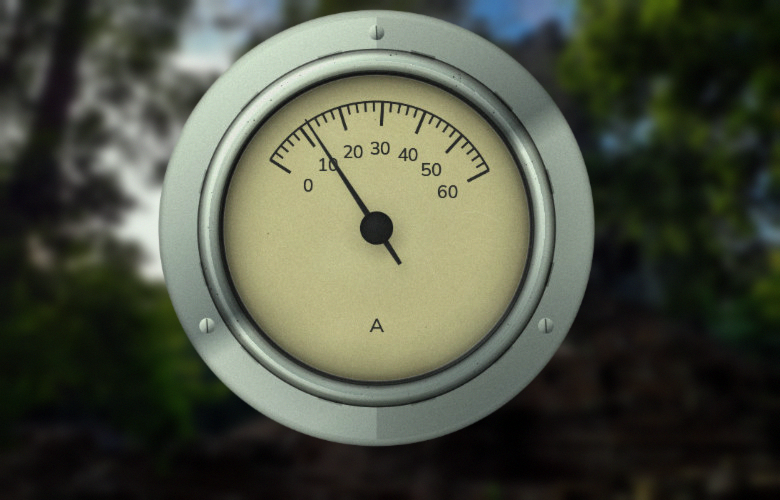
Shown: 12 A
